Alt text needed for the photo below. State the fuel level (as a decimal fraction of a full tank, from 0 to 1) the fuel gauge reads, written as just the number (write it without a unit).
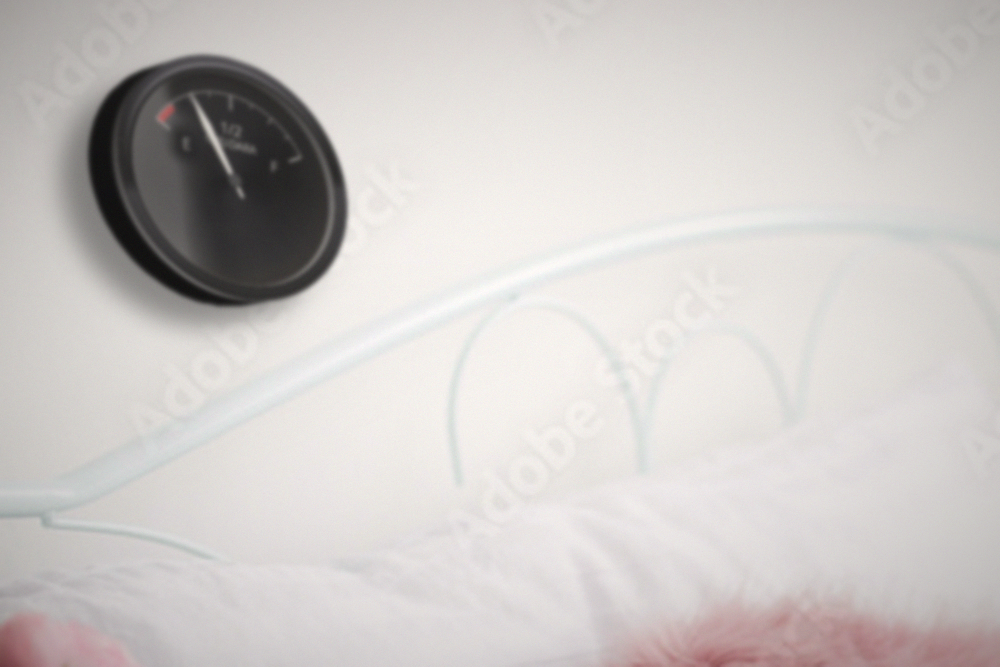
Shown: 0.25
